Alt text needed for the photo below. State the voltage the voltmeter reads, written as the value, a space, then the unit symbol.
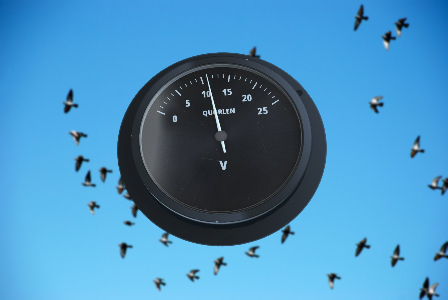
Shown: 11 V
